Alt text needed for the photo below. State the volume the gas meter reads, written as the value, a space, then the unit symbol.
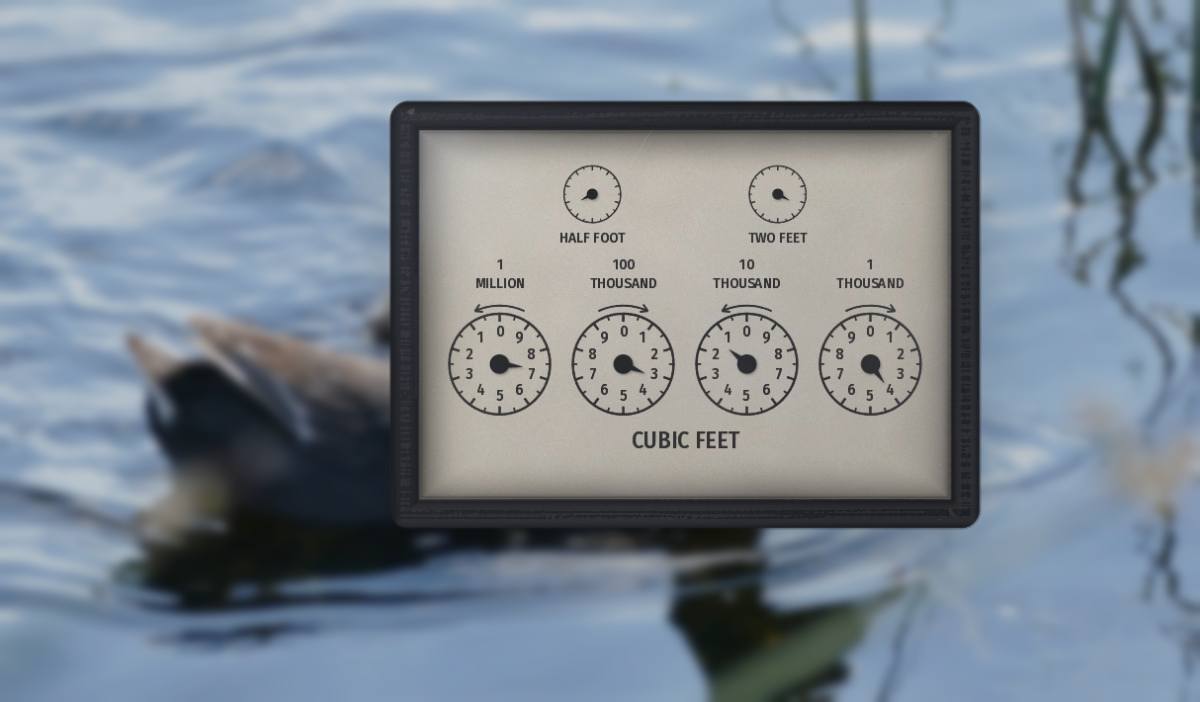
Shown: 731400 ft³
